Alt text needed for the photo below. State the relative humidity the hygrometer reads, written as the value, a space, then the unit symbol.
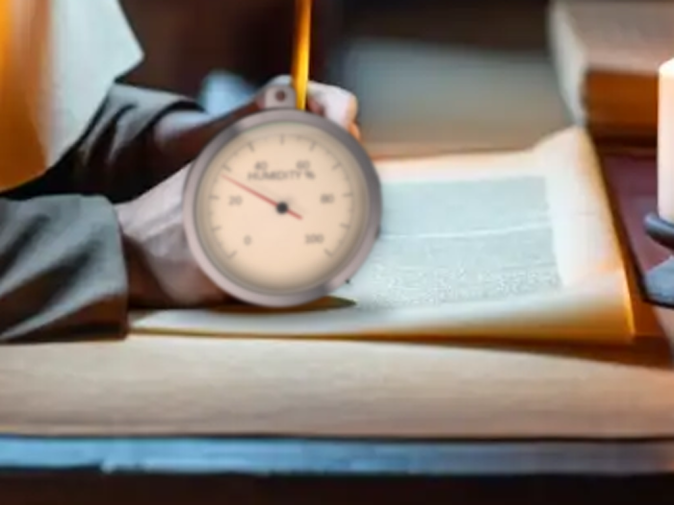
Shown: 27.5 %
